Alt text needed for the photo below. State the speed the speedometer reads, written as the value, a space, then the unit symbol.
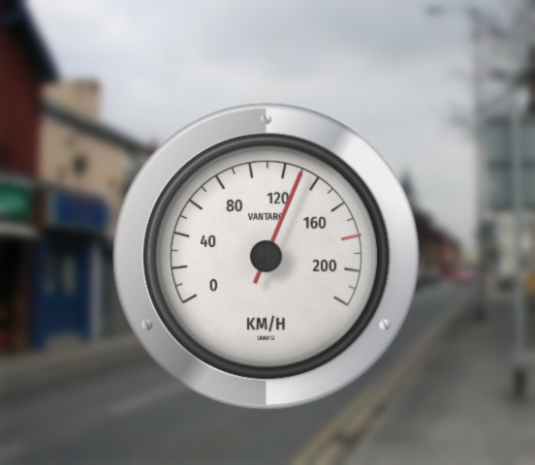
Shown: 130 km/h
